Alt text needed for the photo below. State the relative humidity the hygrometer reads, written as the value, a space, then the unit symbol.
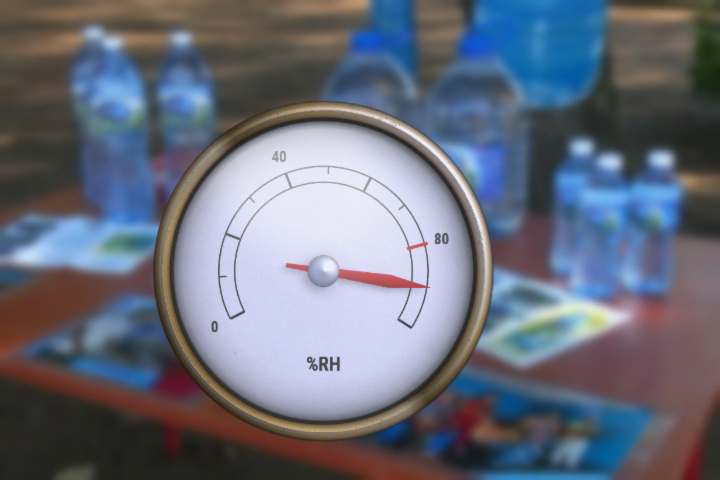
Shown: 90 %
